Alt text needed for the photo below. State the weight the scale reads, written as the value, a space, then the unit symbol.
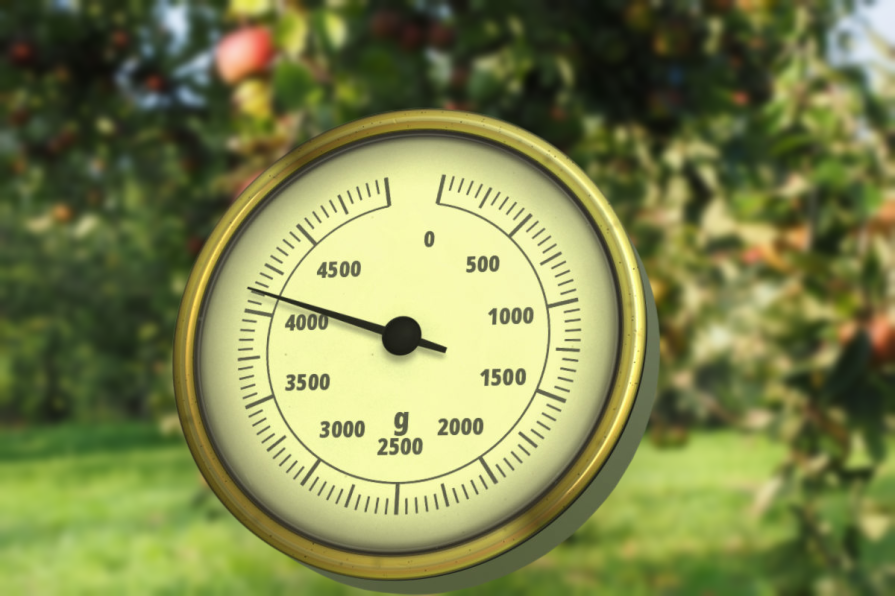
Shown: 4100 g
